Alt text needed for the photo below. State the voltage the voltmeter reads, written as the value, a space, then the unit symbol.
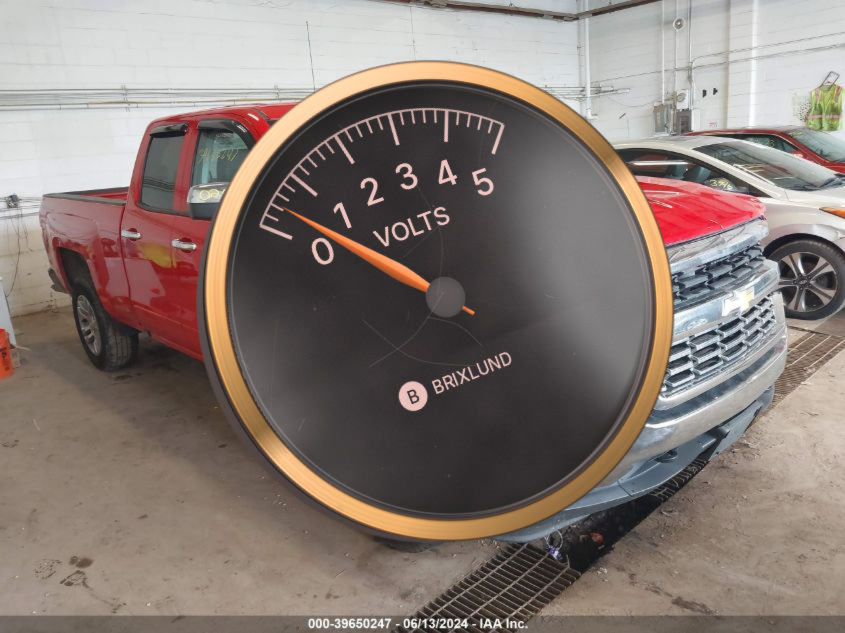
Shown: 0.4 V
